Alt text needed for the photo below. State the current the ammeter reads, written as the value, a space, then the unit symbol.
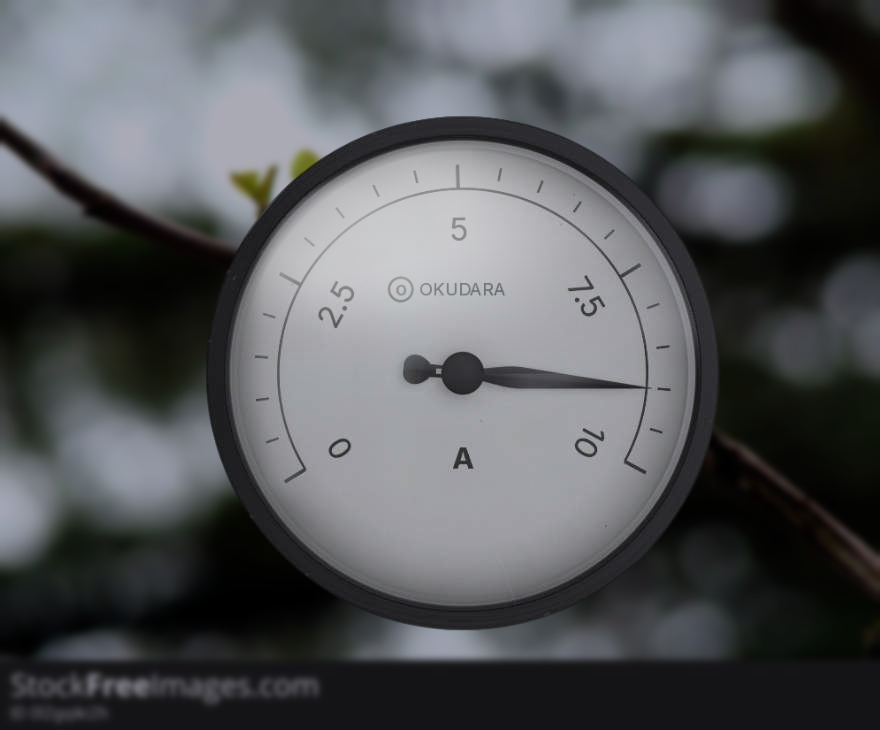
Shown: 9 A
